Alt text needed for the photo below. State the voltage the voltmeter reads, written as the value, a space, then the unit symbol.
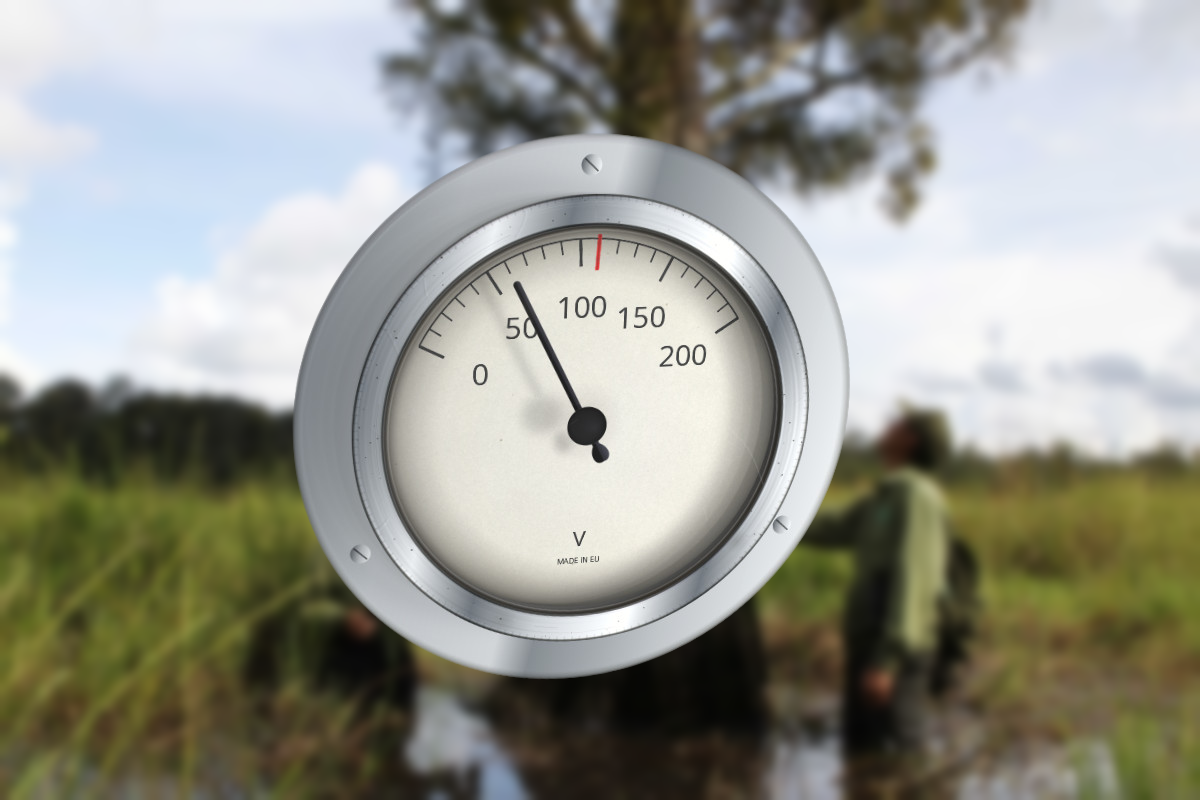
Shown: 60 V
